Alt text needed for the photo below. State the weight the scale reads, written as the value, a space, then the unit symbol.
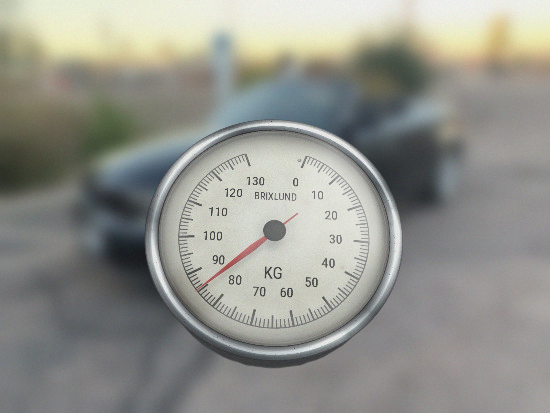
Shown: 85 kg
